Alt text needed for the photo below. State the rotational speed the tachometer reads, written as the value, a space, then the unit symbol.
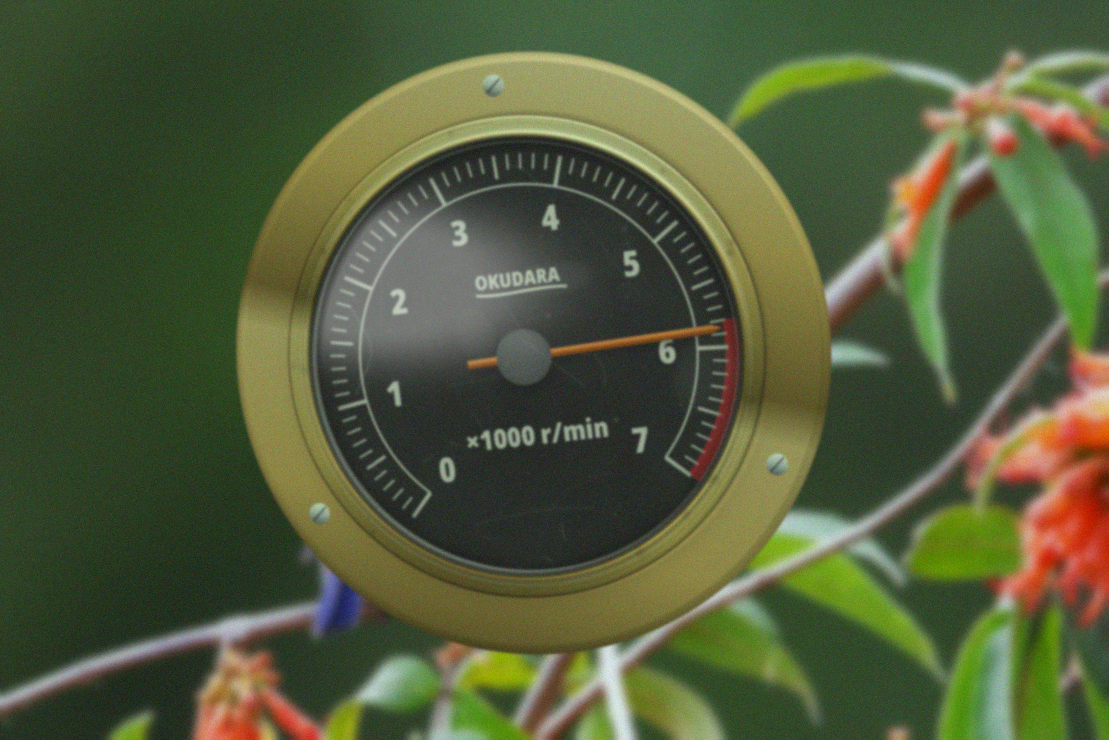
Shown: 5850 rpm
